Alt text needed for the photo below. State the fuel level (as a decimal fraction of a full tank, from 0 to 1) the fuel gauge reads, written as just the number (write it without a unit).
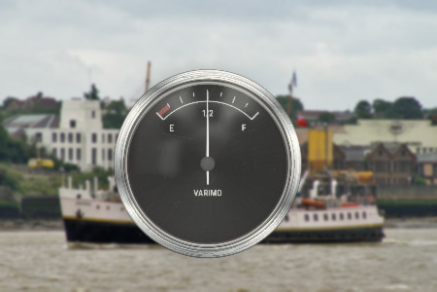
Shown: 0.5
